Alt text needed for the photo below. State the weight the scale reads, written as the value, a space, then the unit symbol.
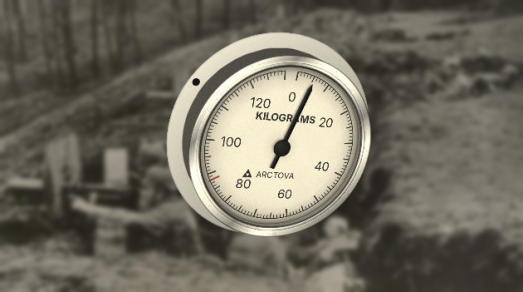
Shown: 5 kg
